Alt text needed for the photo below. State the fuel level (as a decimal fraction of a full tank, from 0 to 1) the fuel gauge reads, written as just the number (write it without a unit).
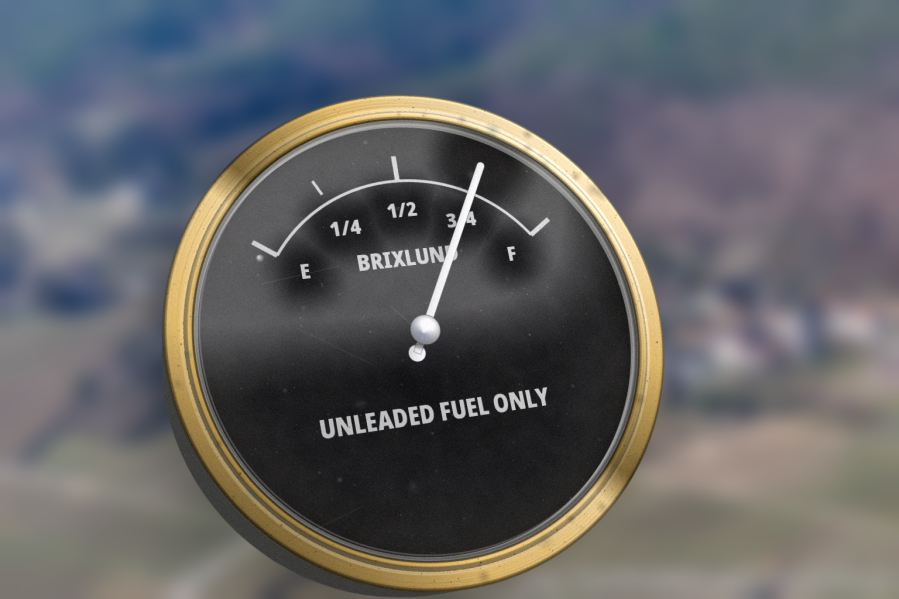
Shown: 0.75
